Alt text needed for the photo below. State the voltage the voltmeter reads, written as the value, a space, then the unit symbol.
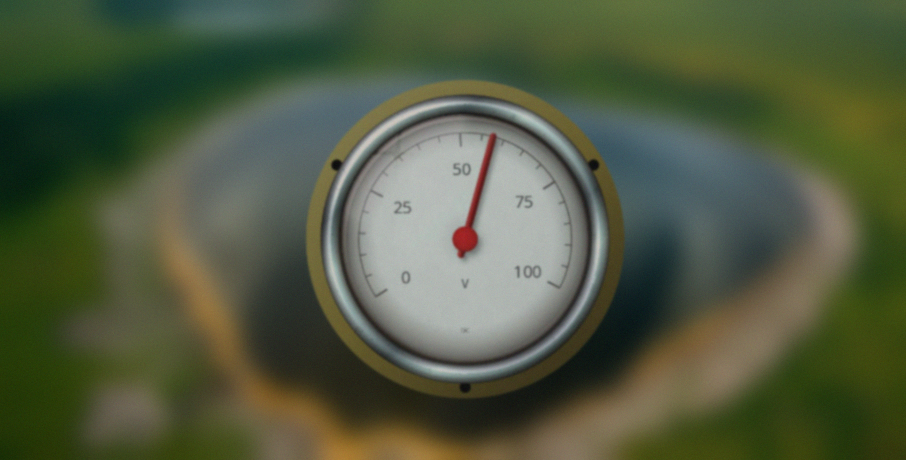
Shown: 57.5 V
